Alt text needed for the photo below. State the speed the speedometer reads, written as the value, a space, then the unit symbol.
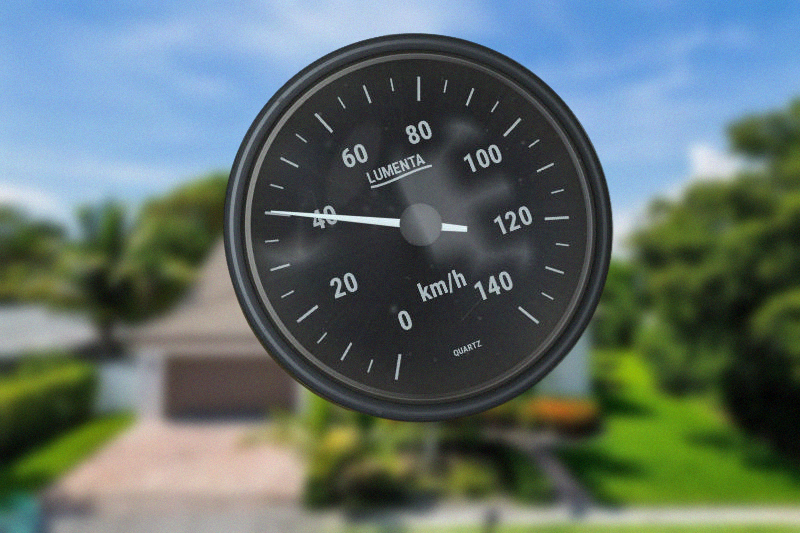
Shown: 40 km/h
